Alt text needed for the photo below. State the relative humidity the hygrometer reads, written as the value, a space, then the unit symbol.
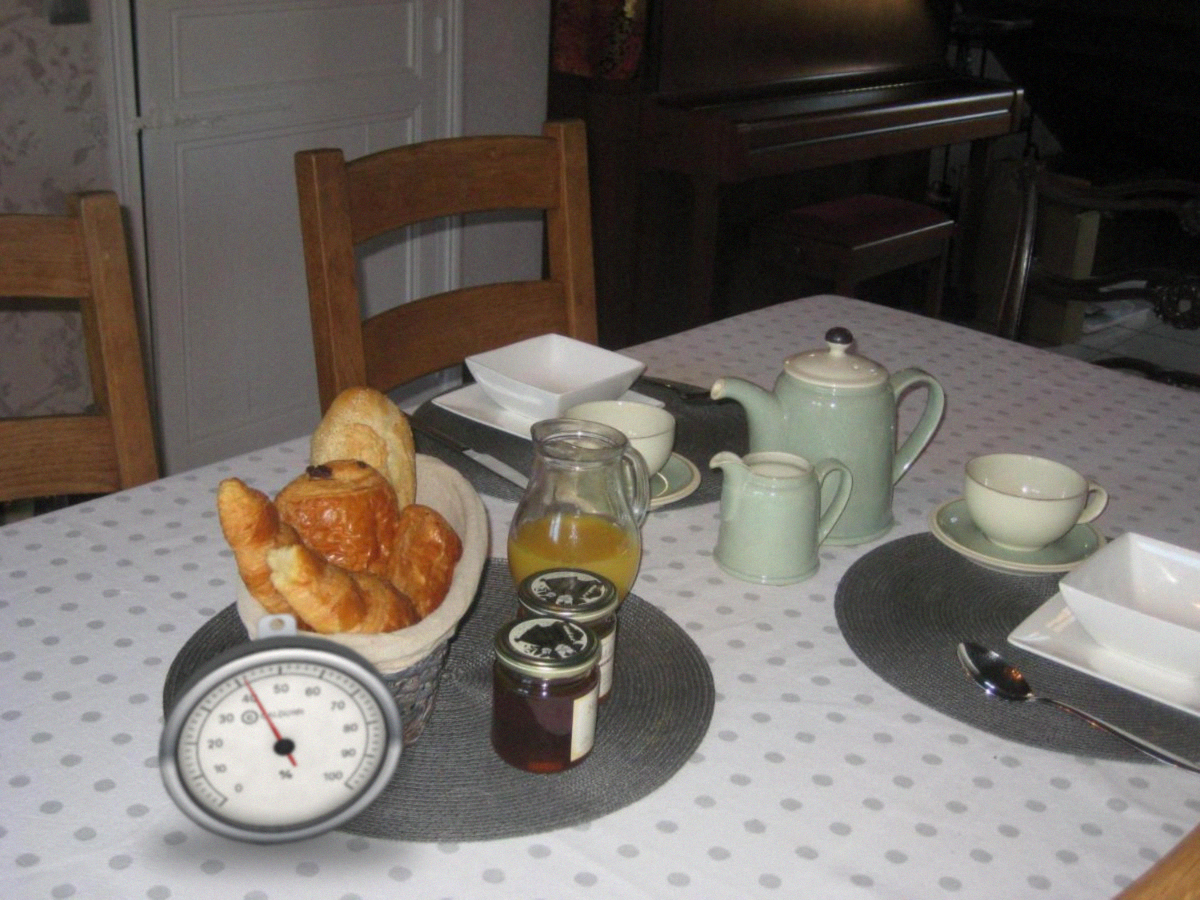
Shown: 42 %
